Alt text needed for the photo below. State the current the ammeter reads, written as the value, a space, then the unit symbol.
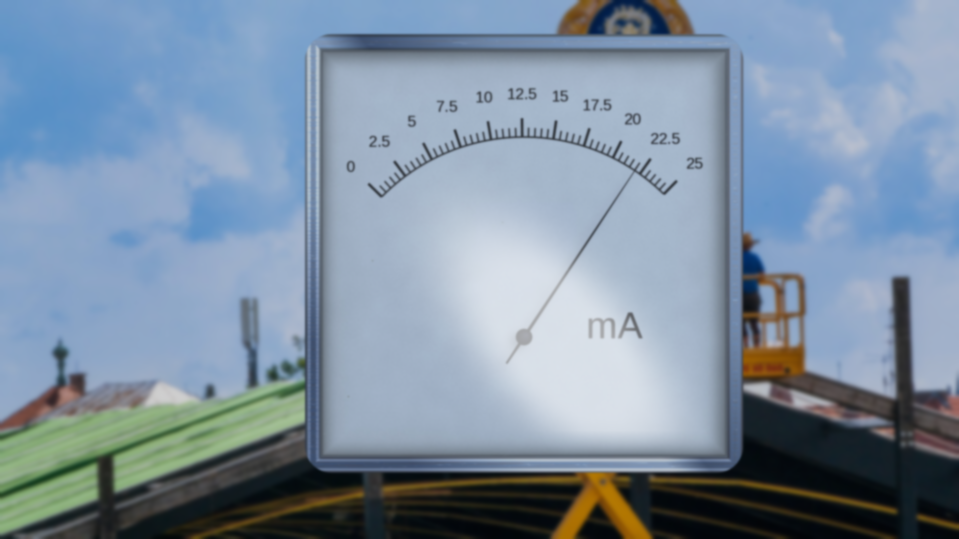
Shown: 22 mA
